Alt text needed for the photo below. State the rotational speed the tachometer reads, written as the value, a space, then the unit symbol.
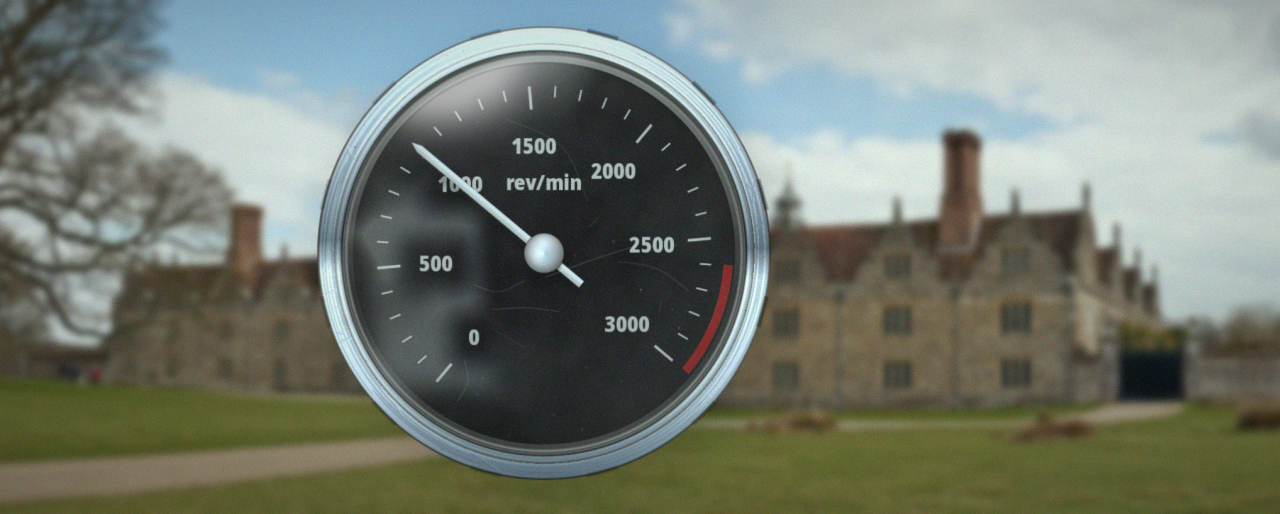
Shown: 1000 rpm
